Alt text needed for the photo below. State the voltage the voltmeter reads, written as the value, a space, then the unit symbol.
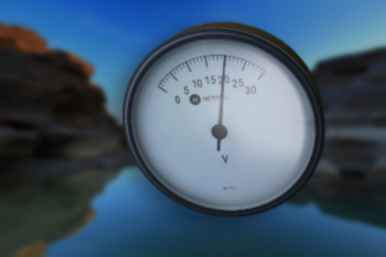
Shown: 20 V
